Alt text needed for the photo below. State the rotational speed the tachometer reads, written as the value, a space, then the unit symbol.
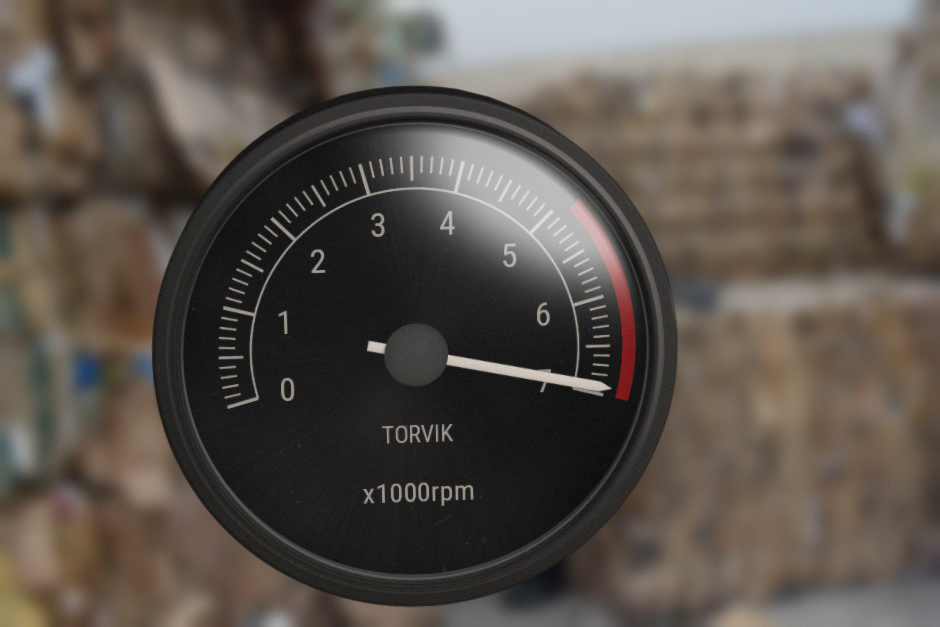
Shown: 6900 rpm
